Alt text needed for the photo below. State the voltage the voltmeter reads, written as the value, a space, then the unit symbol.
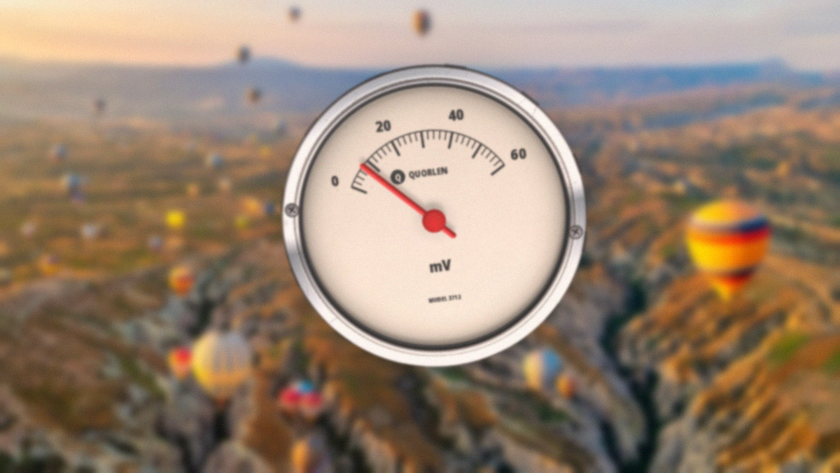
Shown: 8 mV
